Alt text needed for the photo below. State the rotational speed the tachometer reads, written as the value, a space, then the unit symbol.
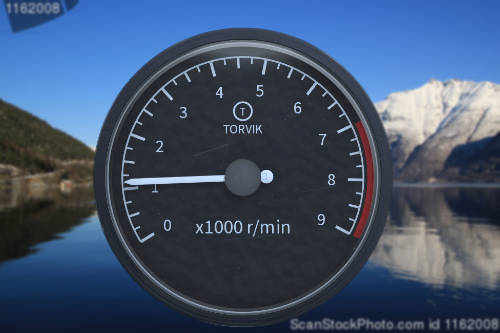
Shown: 1125 rpm
